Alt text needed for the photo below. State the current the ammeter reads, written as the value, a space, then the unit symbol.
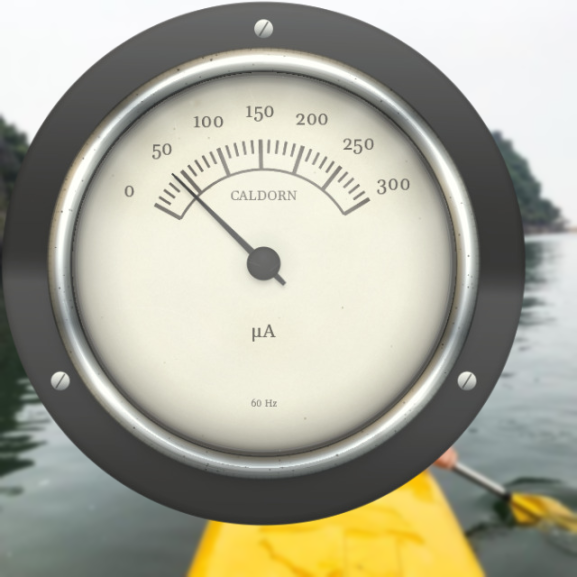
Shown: 40 µA
